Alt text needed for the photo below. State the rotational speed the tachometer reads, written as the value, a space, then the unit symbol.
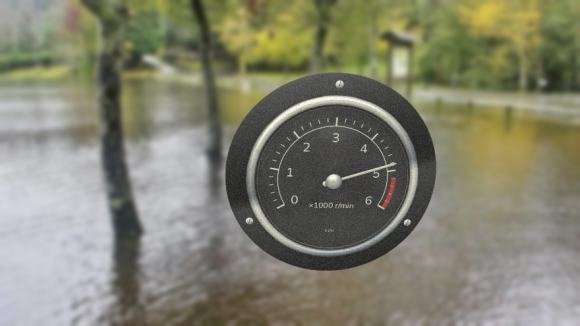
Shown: 4800 rpm
